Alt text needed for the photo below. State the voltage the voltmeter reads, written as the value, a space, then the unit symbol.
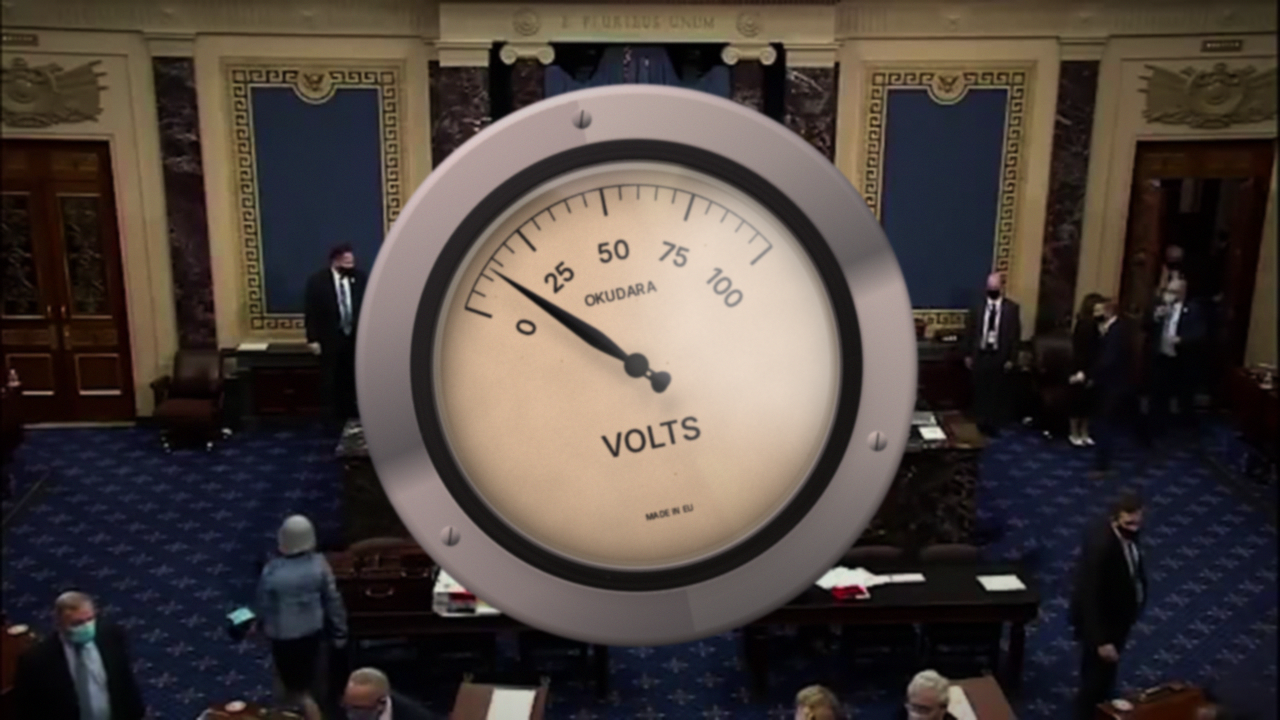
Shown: 12.5 V
